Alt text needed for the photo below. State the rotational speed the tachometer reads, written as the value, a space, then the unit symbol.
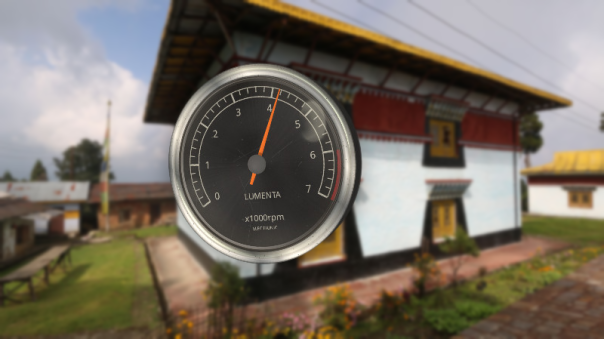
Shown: 4200 rpm
